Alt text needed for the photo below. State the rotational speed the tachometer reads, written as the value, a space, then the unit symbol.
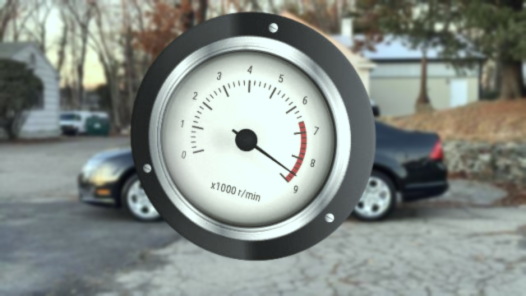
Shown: 8600 rpm
